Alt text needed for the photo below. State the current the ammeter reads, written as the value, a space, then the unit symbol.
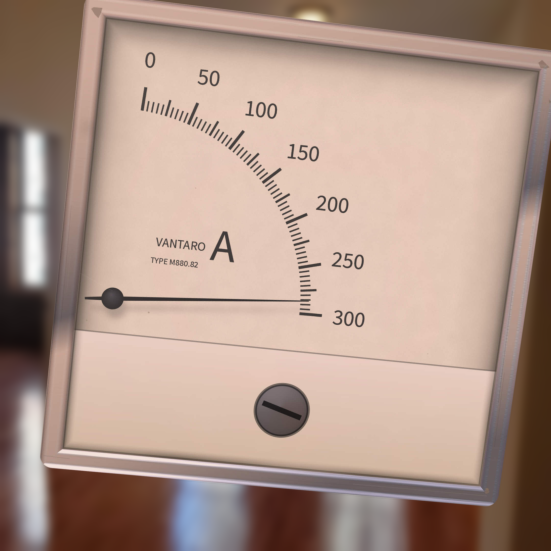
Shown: 285 A
